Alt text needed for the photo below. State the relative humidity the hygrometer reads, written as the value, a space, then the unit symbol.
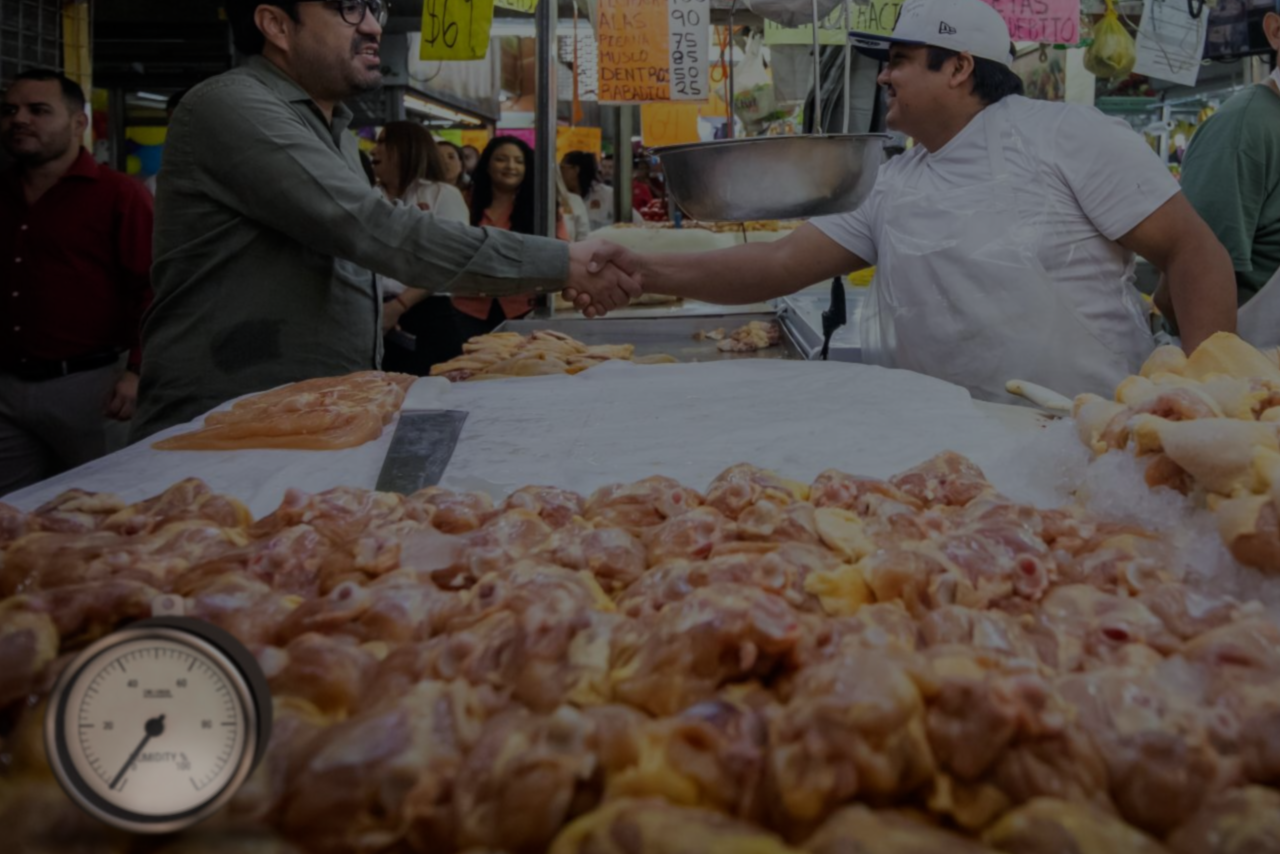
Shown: 2 %
